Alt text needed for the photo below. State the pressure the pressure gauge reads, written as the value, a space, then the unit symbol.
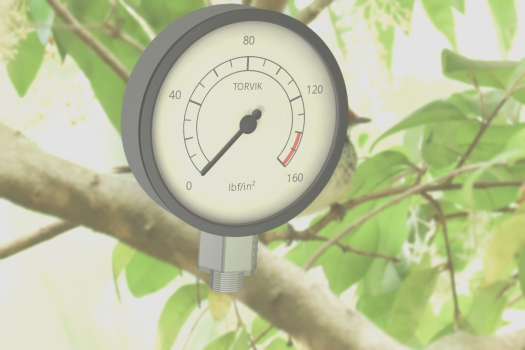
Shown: 0 psi
